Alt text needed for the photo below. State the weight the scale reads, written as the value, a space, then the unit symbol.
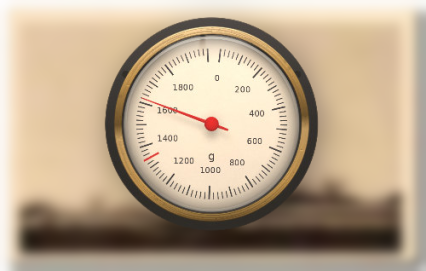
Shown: 1620 g
